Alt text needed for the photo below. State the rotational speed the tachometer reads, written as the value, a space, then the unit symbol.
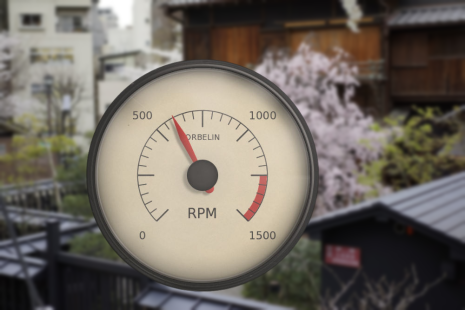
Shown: 600 rpm
